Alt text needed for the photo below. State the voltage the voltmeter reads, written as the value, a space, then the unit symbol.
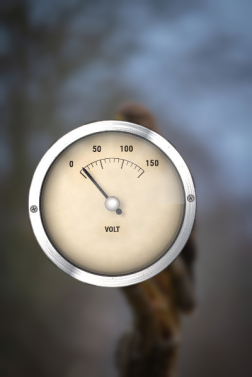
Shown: 10 V
